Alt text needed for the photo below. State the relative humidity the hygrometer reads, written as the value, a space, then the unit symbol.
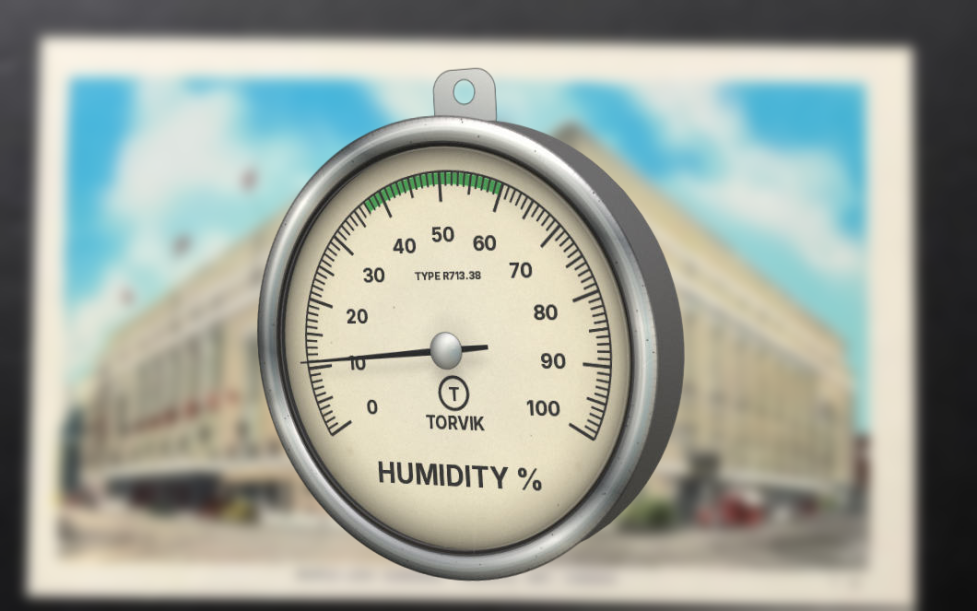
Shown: 11 %
